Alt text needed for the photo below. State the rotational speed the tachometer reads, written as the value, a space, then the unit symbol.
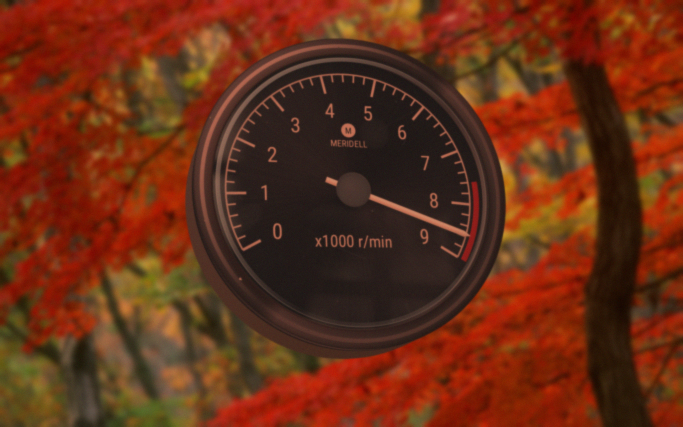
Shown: 8600 rpm
